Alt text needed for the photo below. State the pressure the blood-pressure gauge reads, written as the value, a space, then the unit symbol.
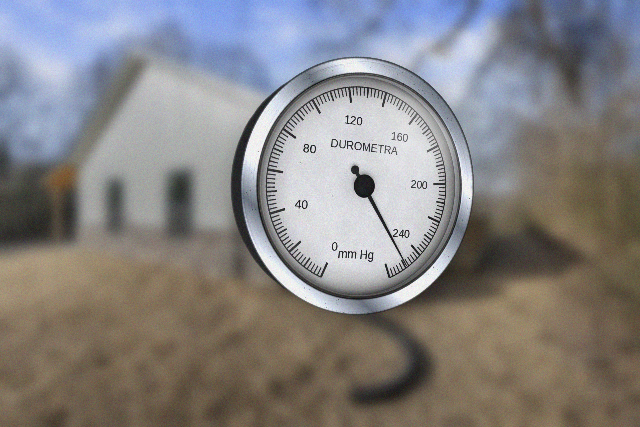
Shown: 250 mmHg
